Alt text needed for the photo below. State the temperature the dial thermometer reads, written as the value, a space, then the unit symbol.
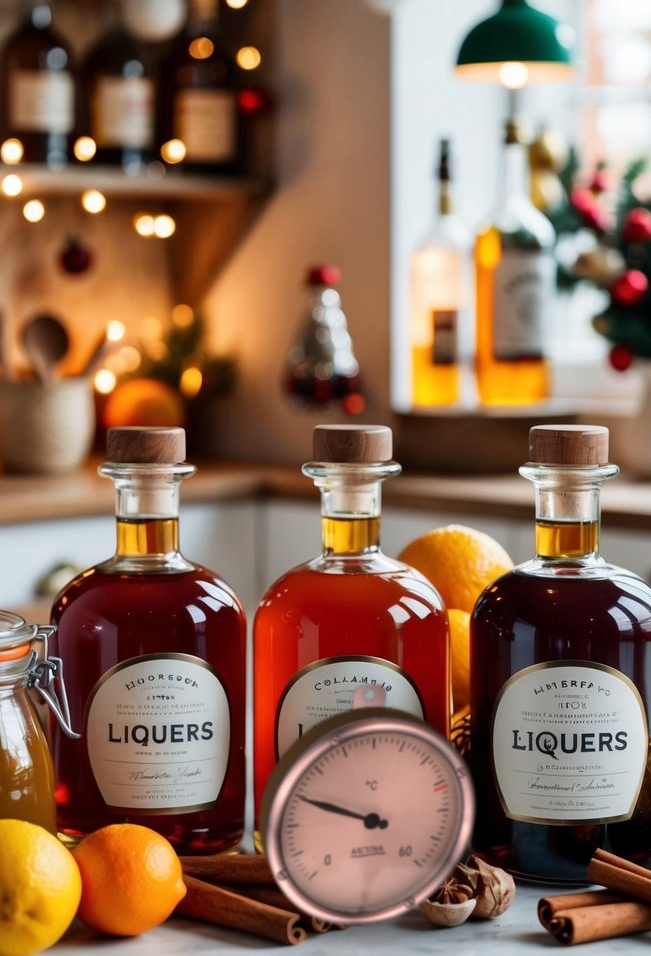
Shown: 15 °C
